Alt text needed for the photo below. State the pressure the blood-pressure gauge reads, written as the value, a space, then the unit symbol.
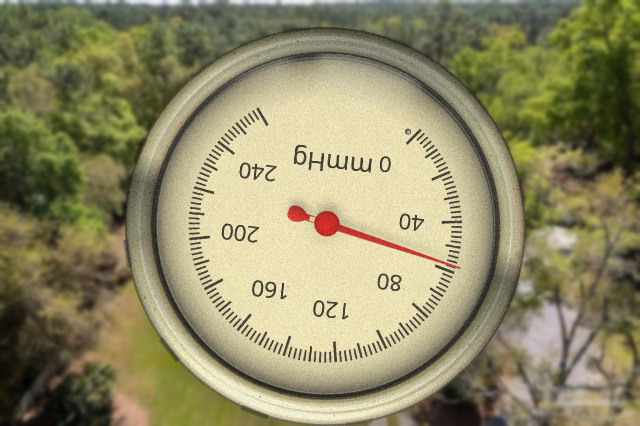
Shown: 58 mmHg
